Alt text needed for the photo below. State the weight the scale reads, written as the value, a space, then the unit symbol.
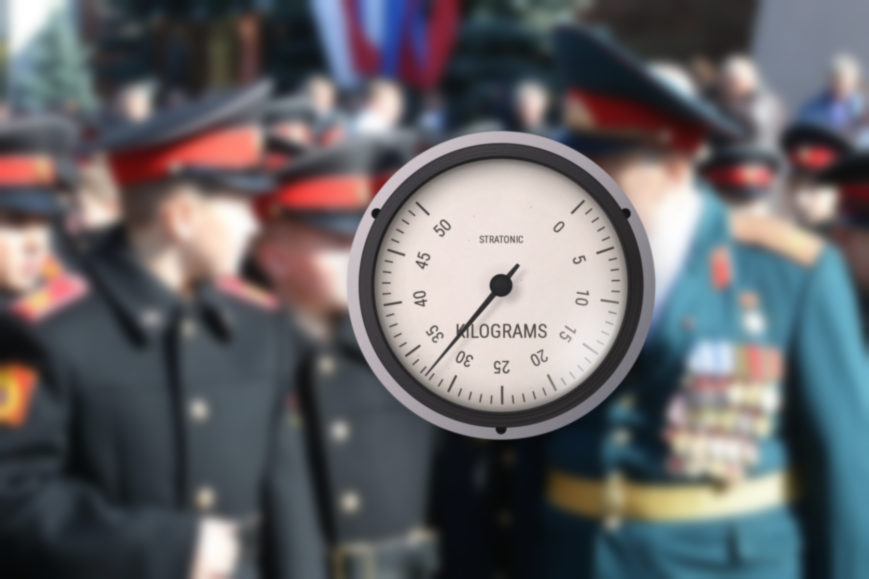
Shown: 32.5 kg
